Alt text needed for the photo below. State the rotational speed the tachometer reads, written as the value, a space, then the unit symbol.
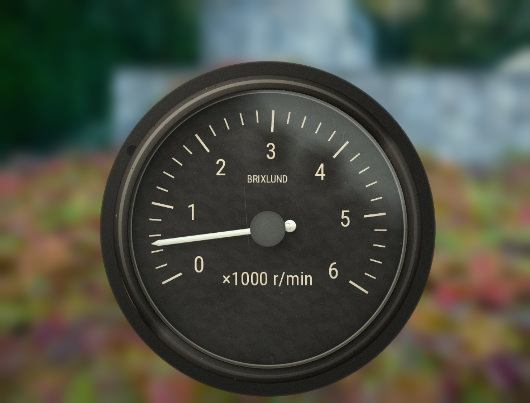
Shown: 500 rpm
